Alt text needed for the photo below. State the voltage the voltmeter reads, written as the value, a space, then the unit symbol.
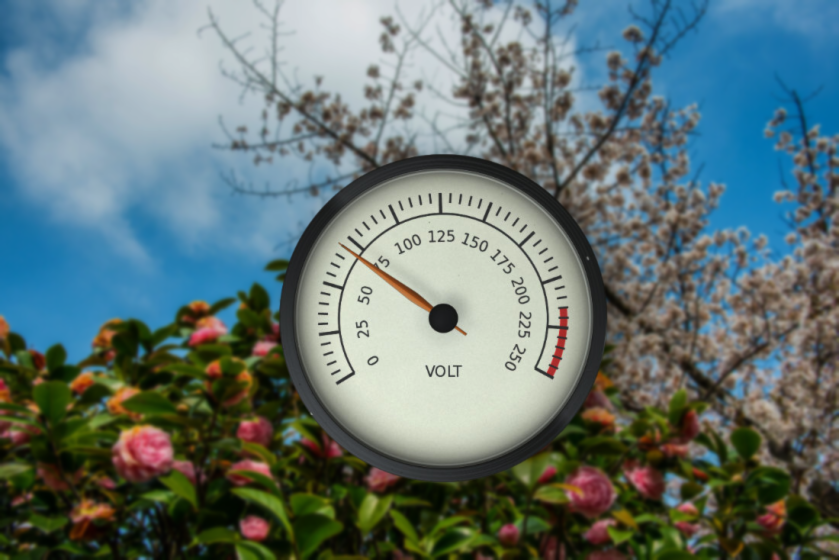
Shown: 70 V
